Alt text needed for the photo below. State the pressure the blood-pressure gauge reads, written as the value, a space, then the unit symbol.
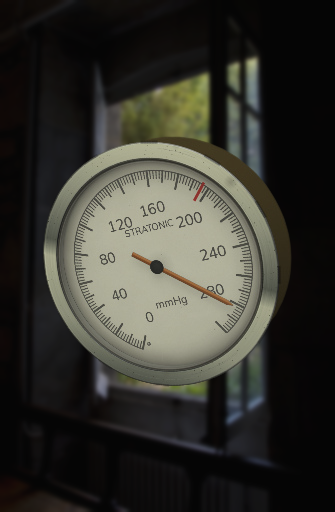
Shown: 280 mmHg
